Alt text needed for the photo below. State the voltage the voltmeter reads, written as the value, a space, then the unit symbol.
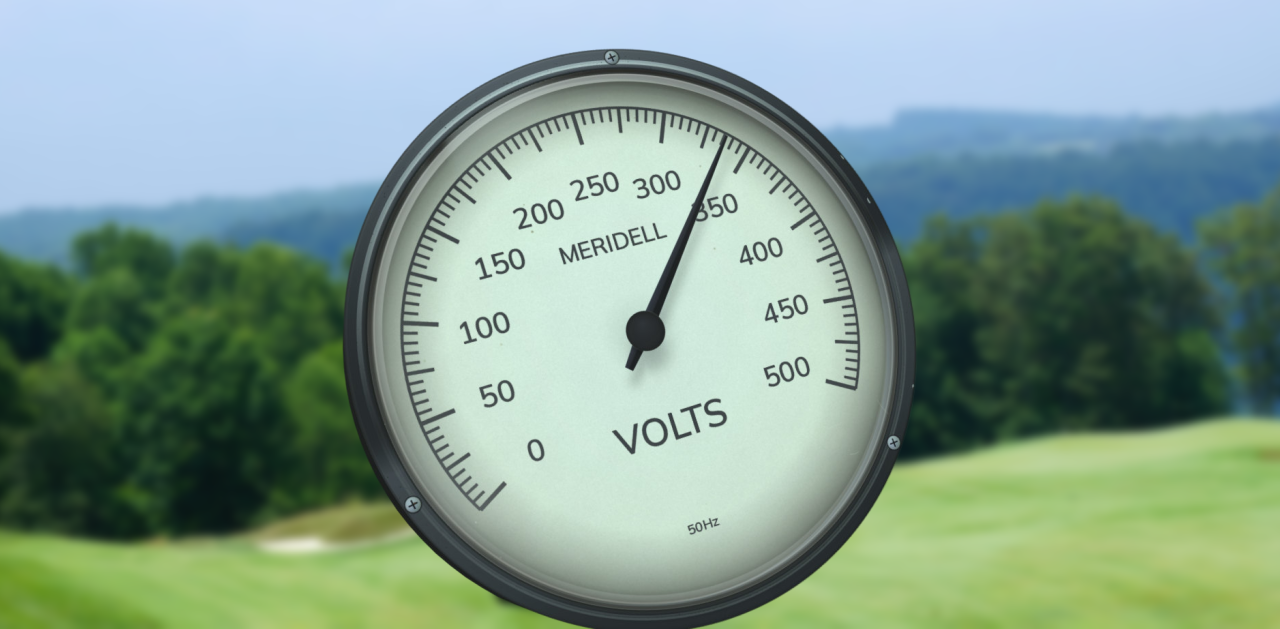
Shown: 335 V
